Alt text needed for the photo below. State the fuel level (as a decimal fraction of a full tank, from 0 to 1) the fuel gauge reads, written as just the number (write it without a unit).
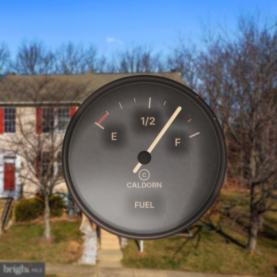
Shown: 0.75
